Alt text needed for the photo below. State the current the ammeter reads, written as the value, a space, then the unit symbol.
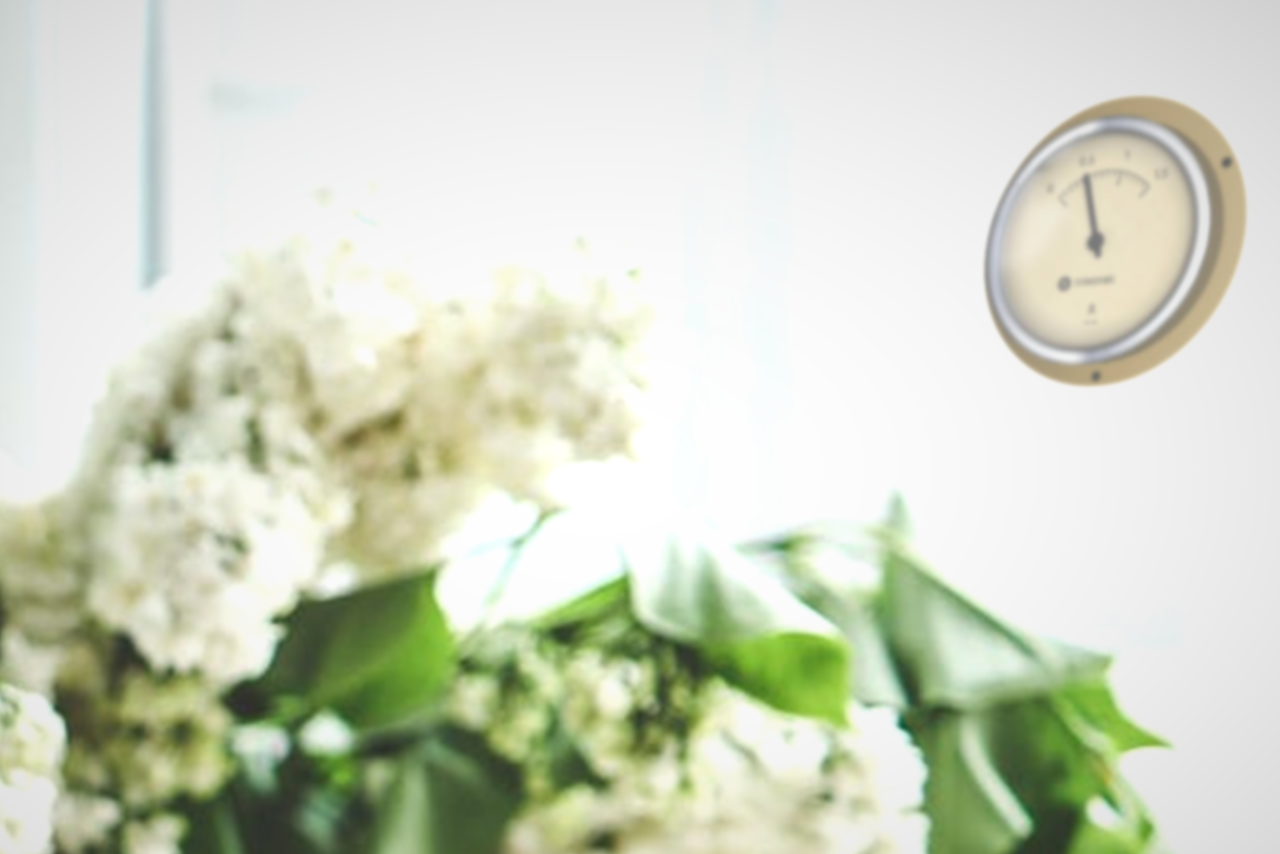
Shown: 0.5 A
